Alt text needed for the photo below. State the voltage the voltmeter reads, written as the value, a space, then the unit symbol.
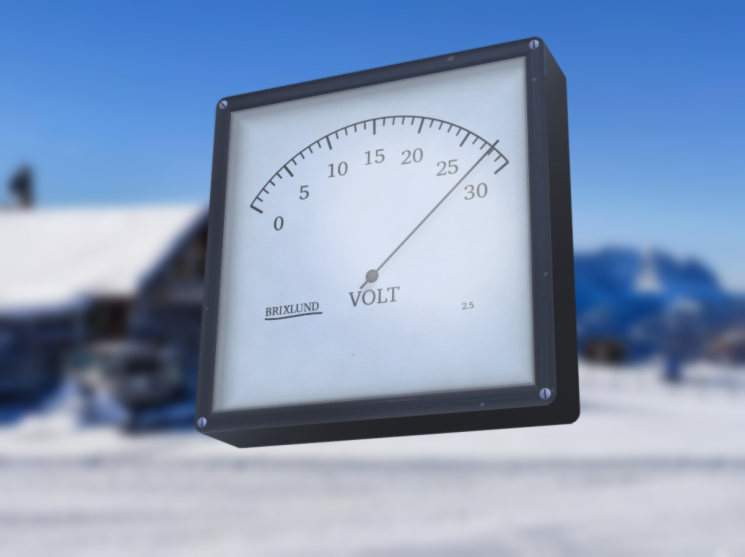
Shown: 28 V
